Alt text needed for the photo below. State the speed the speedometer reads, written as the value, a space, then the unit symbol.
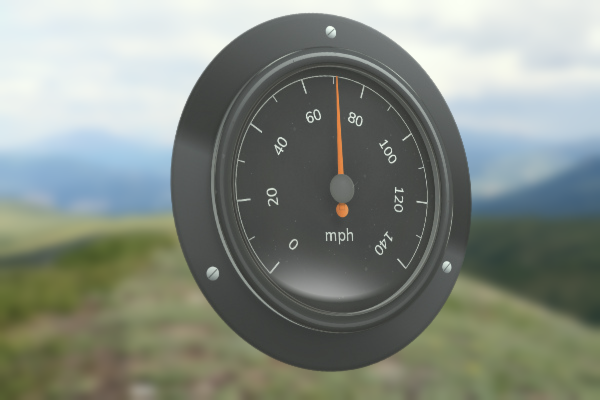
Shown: 70 mph
